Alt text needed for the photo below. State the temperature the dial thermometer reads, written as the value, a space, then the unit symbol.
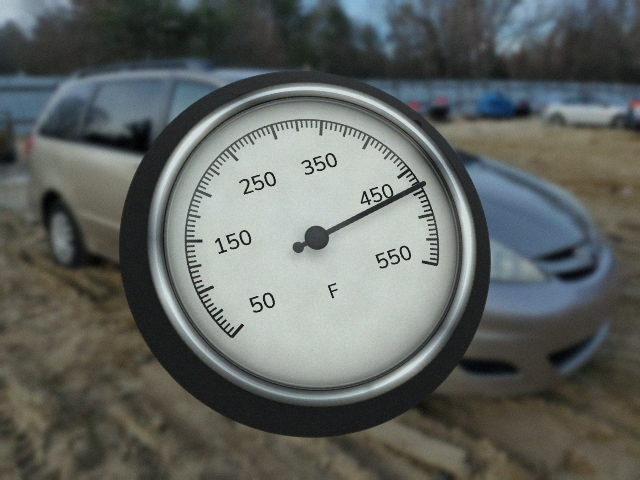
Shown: 470 °F
